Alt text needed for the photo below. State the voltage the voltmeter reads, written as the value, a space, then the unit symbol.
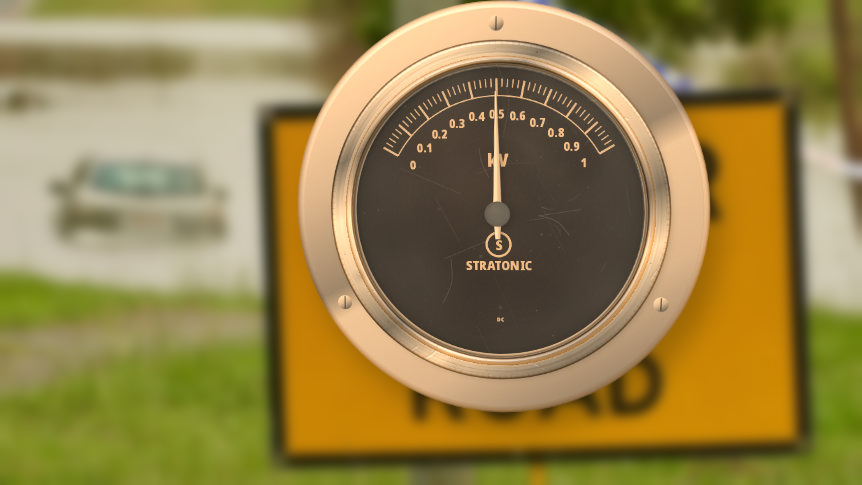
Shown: 0.5 kV
